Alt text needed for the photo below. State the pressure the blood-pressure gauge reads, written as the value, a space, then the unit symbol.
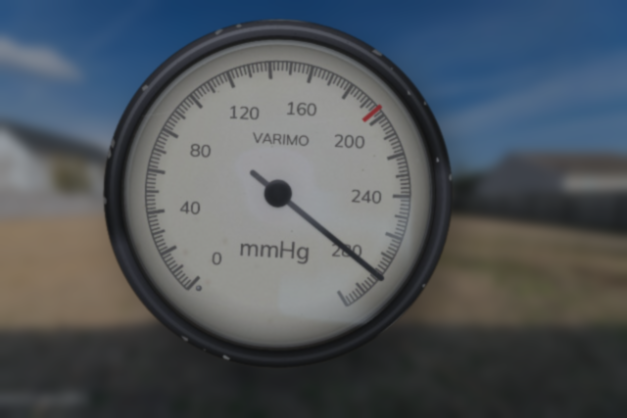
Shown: 280 mmHg
